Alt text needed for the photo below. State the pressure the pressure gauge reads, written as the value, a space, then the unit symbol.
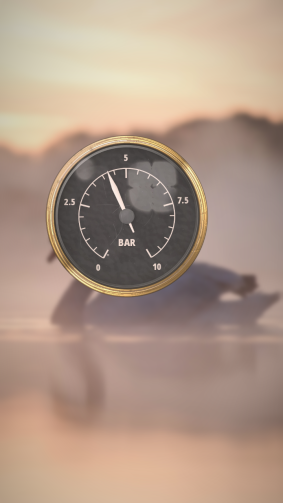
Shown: 4.25 bar
